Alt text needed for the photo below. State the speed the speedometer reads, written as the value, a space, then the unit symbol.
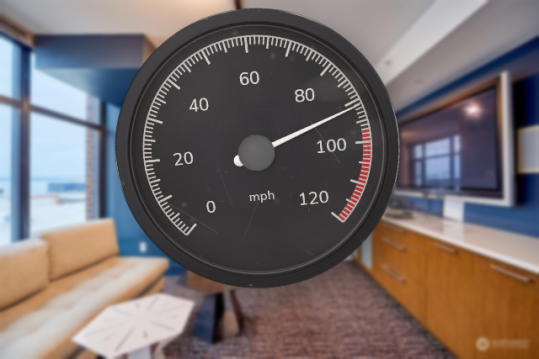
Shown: 91 mph
